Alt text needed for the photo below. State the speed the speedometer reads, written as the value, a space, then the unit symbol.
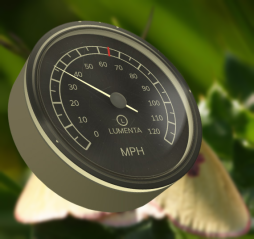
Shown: 35 mph
